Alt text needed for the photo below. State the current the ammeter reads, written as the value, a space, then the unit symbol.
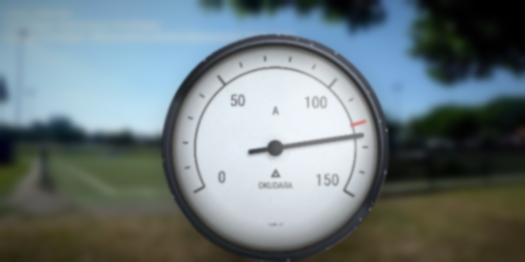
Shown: 125 A
